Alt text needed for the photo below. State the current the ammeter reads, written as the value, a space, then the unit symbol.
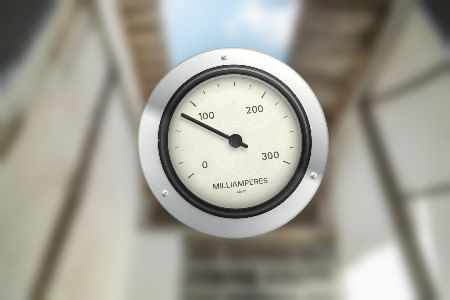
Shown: 80 mA
